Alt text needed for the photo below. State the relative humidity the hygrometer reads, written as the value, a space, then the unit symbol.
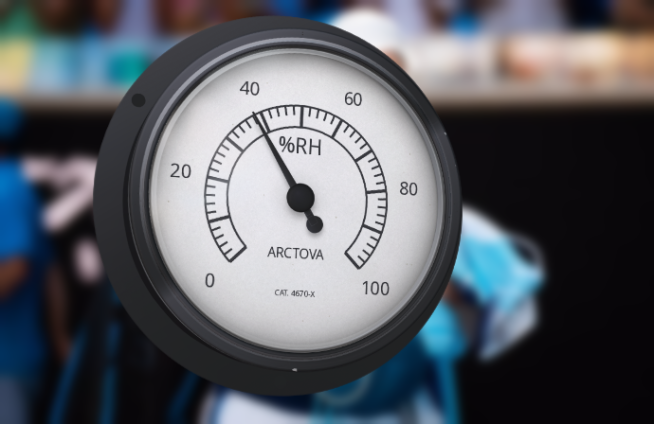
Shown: 38 %
